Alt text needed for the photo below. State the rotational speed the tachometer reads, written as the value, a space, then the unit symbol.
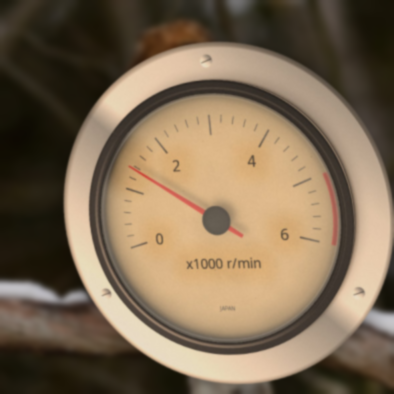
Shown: 1400 rpm
